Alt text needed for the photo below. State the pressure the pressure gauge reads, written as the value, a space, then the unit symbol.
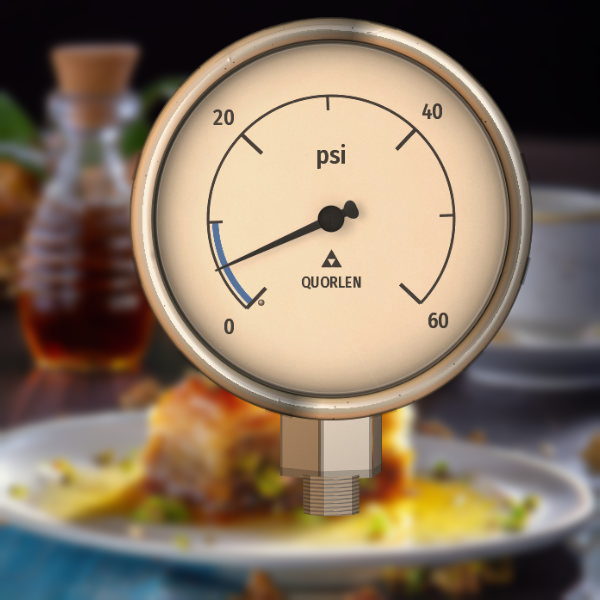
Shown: 5 psi
